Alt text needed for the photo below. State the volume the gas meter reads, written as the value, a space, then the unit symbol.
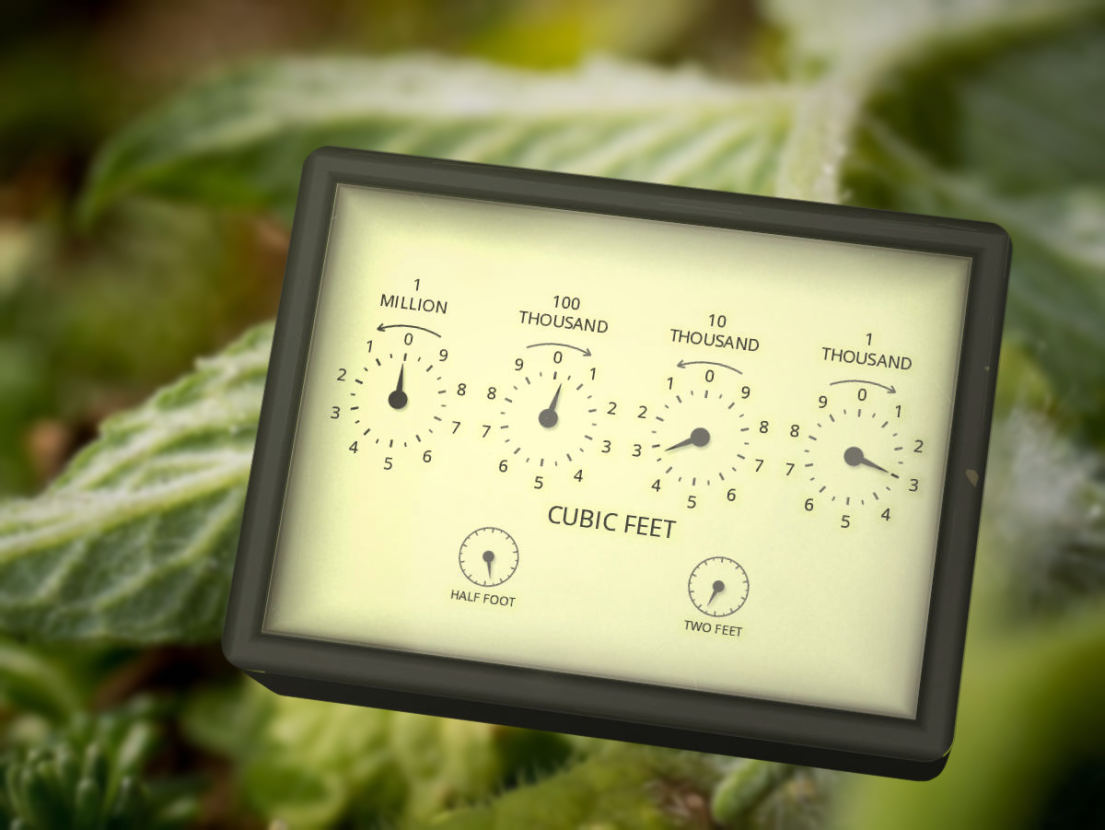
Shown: 3300 ft³
